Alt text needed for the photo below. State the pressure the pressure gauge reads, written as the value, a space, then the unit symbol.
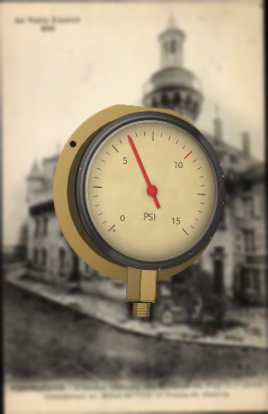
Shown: 6 psi
